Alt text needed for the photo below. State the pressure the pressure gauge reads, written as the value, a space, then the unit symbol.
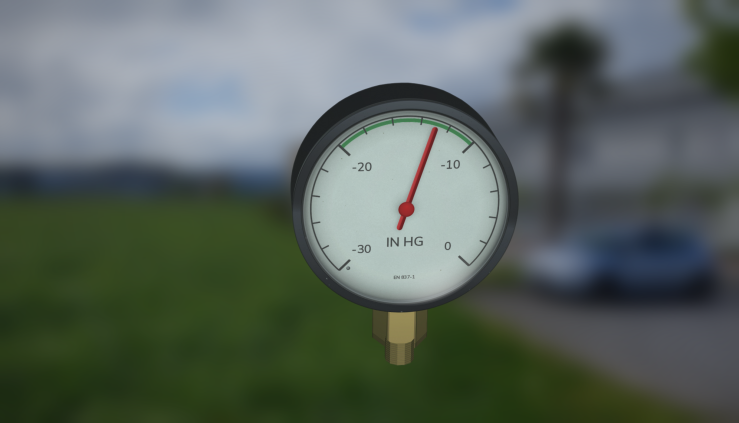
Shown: -13 inHg
